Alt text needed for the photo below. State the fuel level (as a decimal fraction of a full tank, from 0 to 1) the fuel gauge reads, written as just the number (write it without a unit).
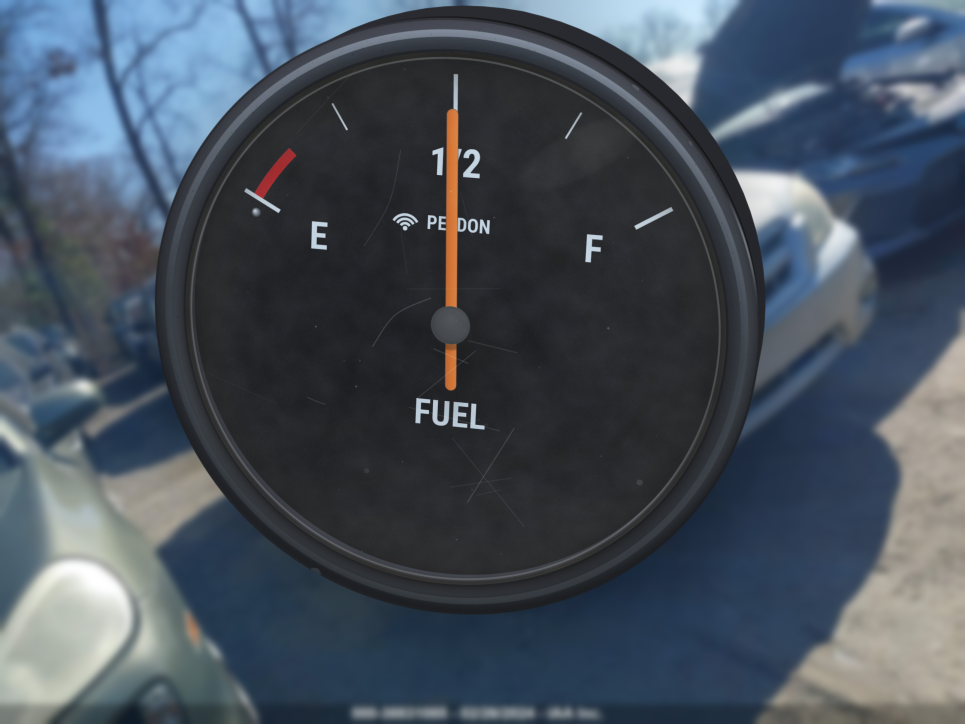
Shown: 0.5
